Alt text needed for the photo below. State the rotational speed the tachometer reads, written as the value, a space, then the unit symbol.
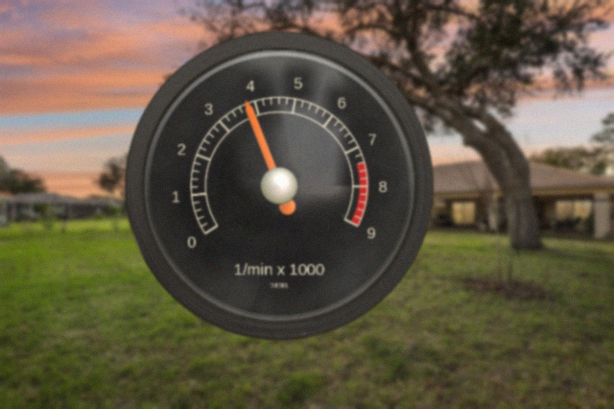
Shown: 3800 rpm
